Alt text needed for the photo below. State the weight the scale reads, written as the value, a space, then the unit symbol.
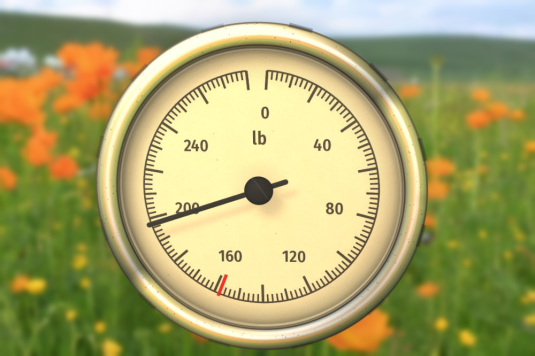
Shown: 198 lb
